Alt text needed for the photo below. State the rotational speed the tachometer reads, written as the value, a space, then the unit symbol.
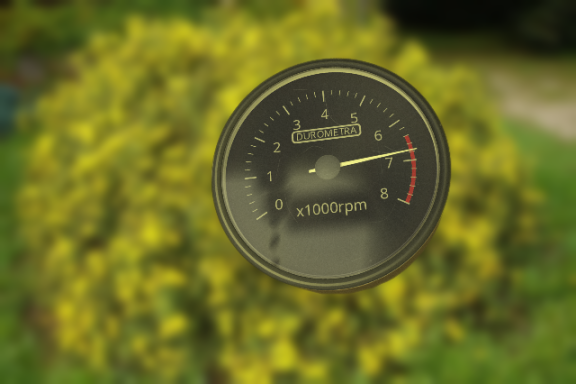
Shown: 6800 rpm
